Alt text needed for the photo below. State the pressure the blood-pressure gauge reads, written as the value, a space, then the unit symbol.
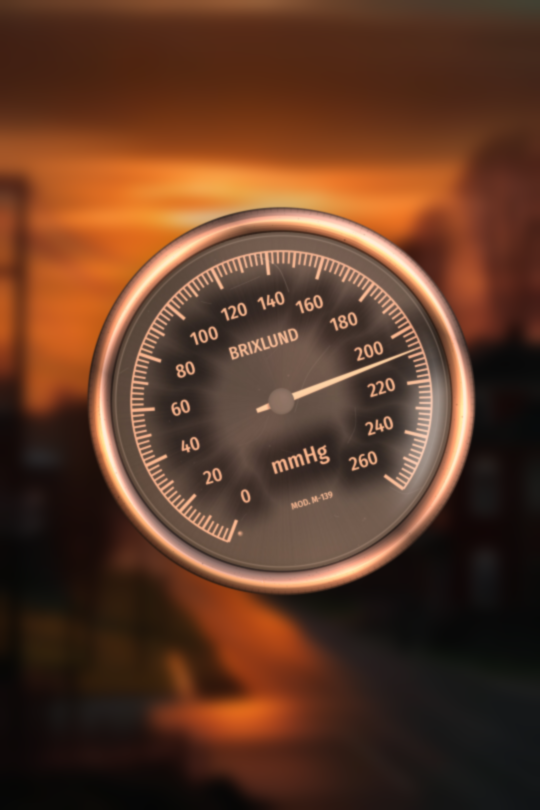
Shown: 208 mmHg
